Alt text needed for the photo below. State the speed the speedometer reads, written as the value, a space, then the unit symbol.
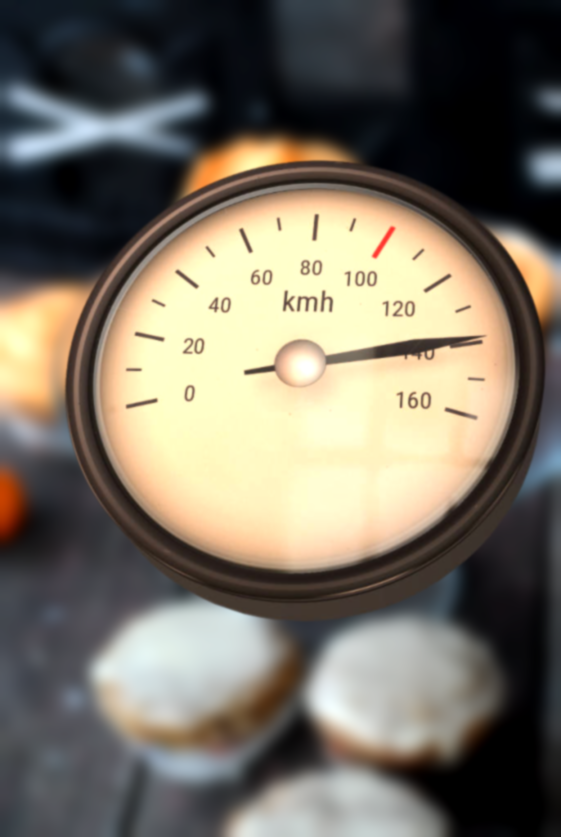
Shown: 140 km/h
